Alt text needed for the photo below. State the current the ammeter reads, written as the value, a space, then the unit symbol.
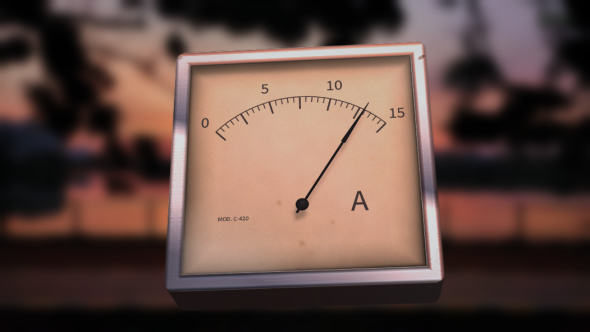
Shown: 13 A
